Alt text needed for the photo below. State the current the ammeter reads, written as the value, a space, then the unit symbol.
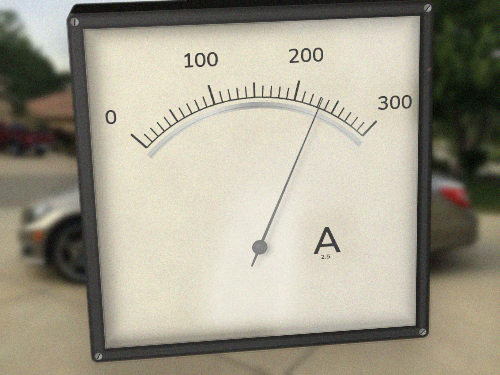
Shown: 230 A
